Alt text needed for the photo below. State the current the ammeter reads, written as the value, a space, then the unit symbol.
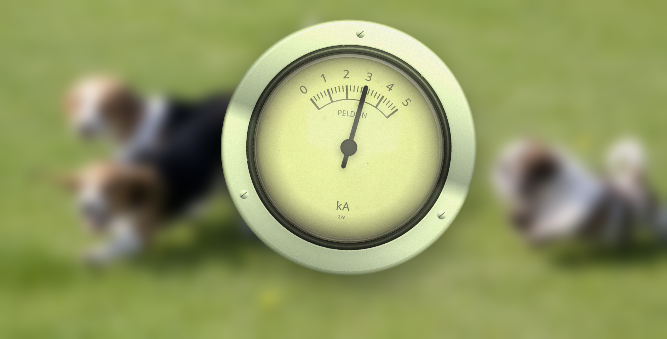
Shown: 3 kA
